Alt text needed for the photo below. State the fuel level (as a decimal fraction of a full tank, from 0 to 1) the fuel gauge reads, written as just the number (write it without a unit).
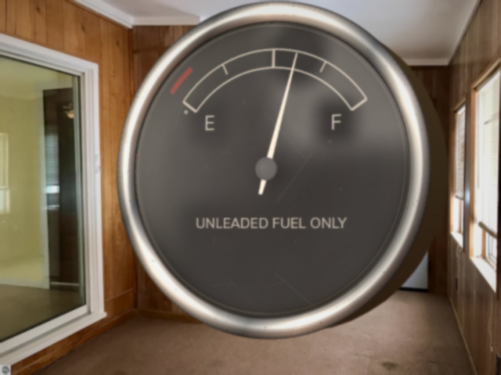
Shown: 0.625
